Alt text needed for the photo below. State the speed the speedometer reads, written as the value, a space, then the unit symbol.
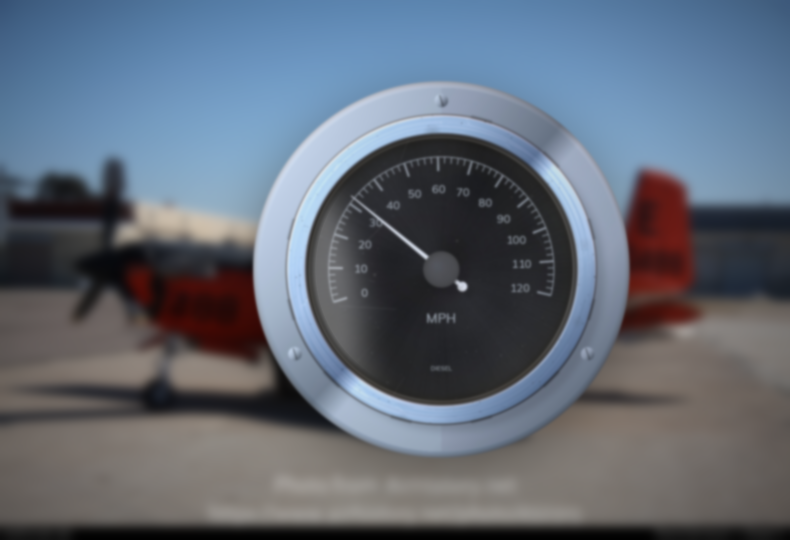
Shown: 32 mph
